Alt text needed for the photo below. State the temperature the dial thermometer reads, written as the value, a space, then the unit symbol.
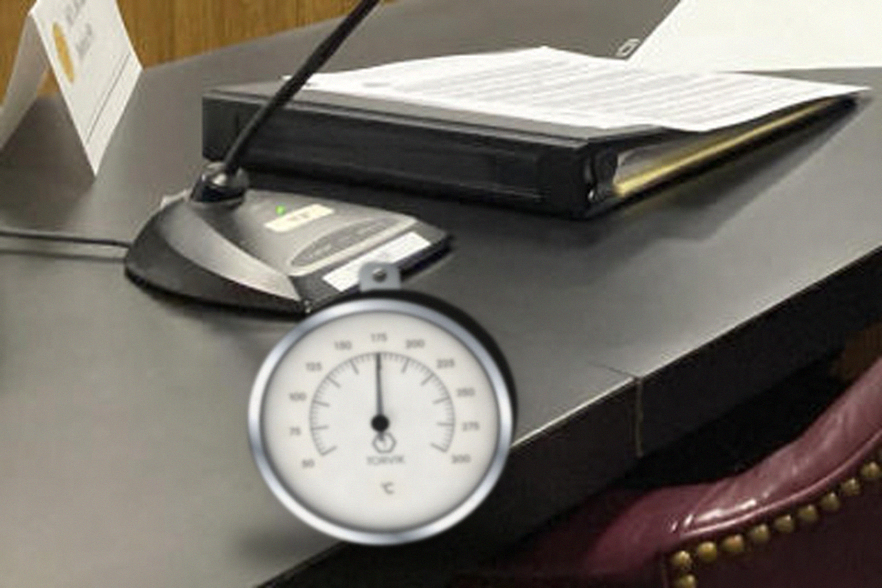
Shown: 175 °C
